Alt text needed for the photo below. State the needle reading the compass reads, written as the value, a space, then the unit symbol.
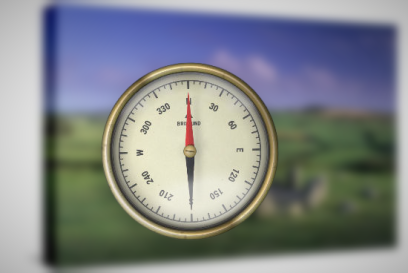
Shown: 0 °
